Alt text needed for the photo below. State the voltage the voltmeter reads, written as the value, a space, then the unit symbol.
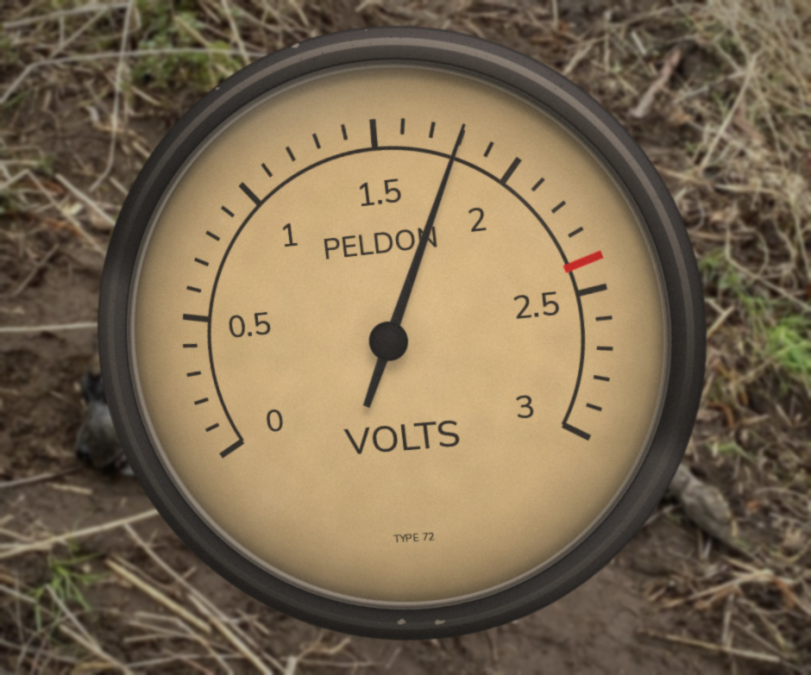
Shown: 1.8 V
